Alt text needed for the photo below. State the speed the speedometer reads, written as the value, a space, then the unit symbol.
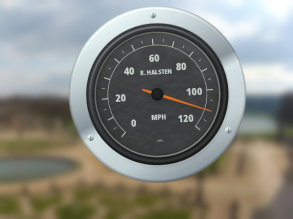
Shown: 110 mph
